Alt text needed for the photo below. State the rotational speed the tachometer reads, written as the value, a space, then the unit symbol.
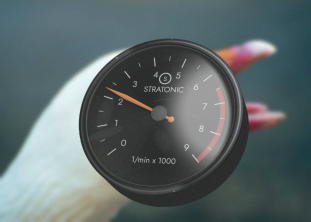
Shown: 2250 rpm
